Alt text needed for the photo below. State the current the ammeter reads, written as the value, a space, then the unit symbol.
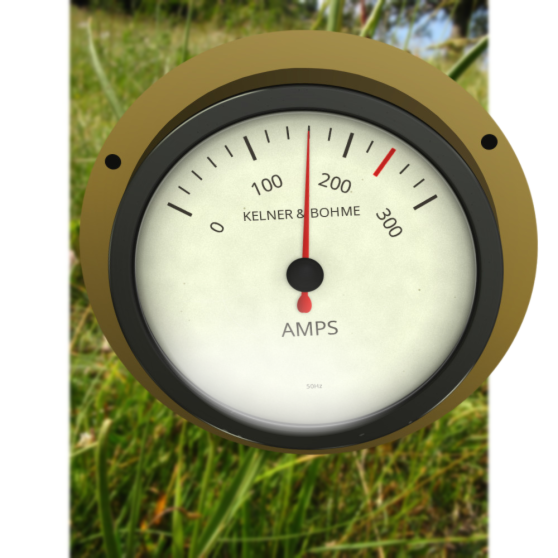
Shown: 160 A
